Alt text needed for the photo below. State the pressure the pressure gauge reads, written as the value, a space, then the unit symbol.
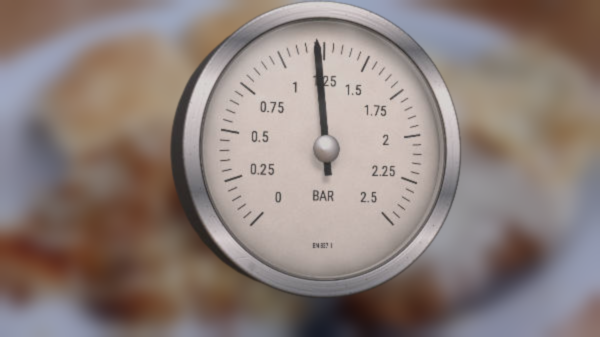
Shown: 1.2 bar
